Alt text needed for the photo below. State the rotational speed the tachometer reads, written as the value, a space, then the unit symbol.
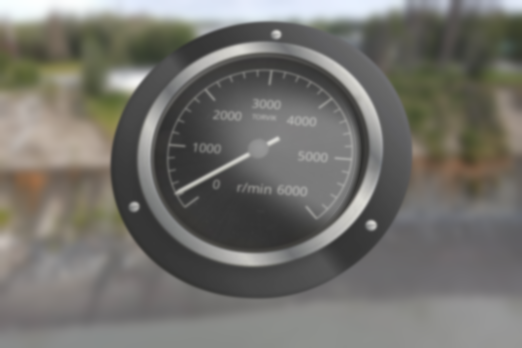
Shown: 200 rpm
